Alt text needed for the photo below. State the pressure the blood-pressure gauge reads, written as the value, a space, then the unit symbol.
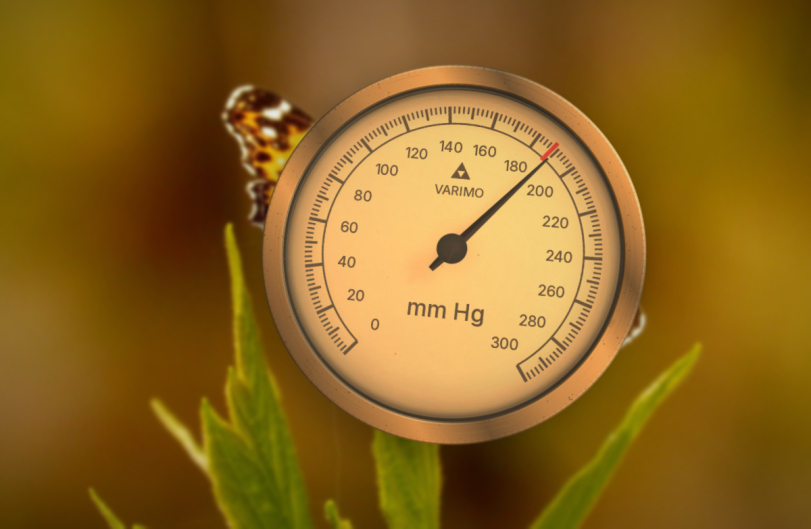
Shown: 190 mmHg
